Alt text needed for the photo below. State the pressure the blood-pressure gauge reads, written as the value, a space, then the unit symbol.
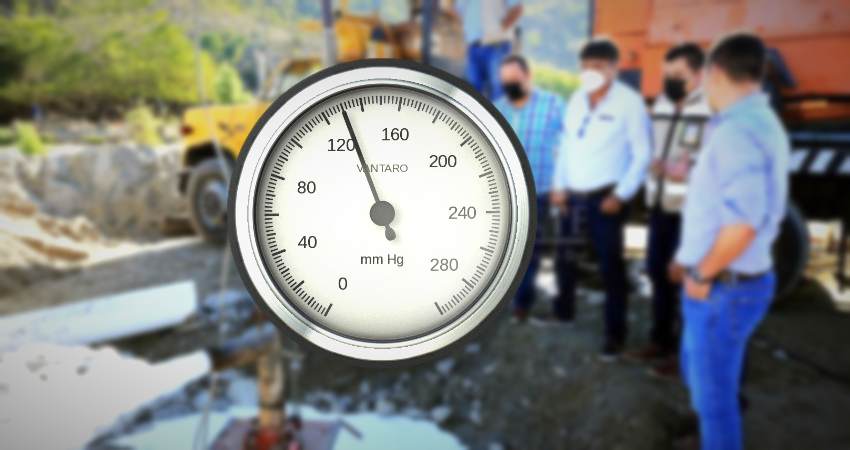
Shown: 130 mmHg
